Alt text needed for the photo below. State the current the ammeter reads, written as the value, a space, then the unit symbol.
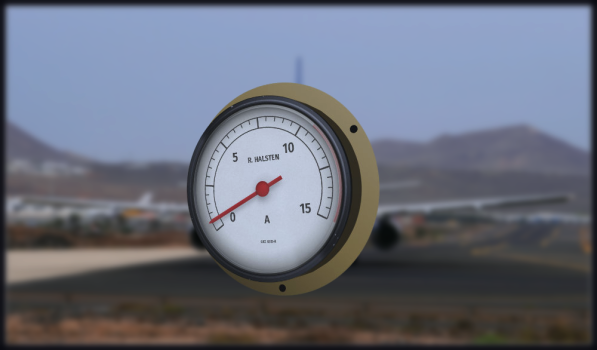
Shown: 0.5 A
